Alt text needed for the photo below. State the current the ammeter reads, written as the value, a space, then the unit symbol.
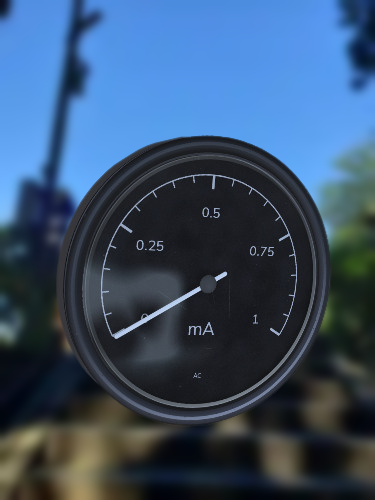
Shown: 0 mA
